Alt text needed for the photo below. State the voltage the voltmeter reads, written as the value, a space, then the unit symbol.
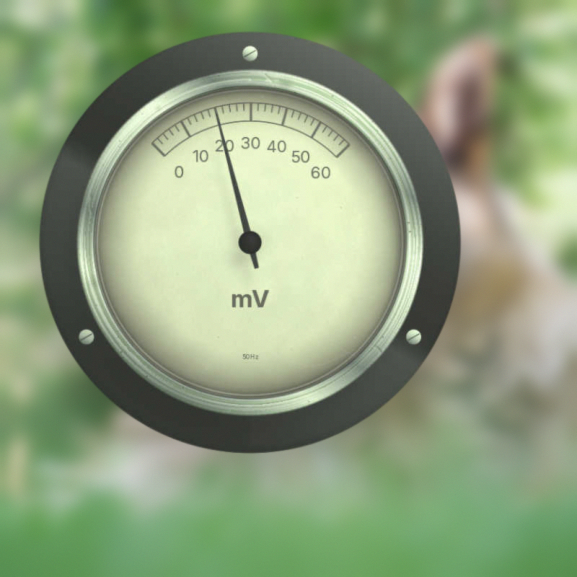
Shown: 20 mV
